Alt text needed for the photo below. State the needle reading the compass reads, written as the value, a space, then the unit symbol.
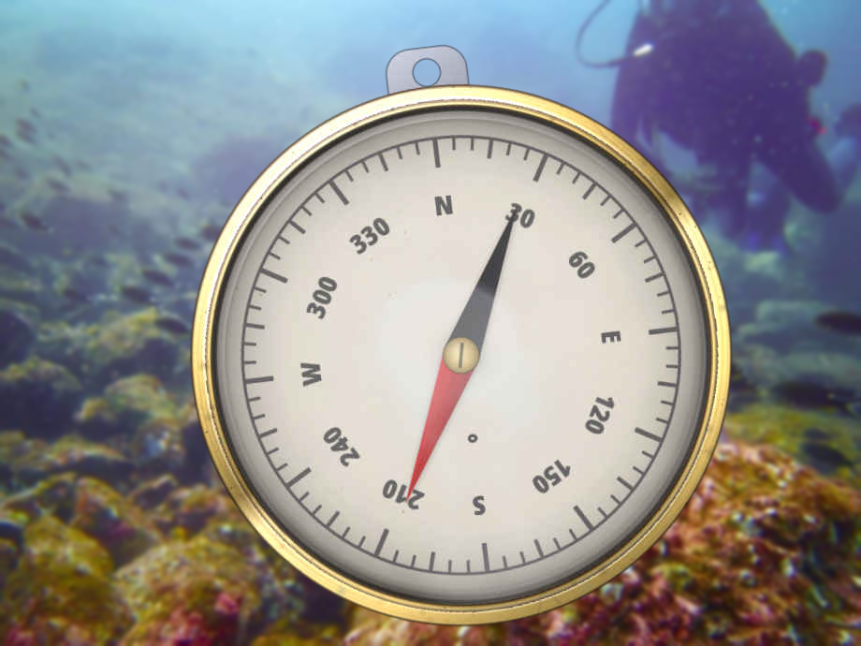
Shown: 207.5 °
